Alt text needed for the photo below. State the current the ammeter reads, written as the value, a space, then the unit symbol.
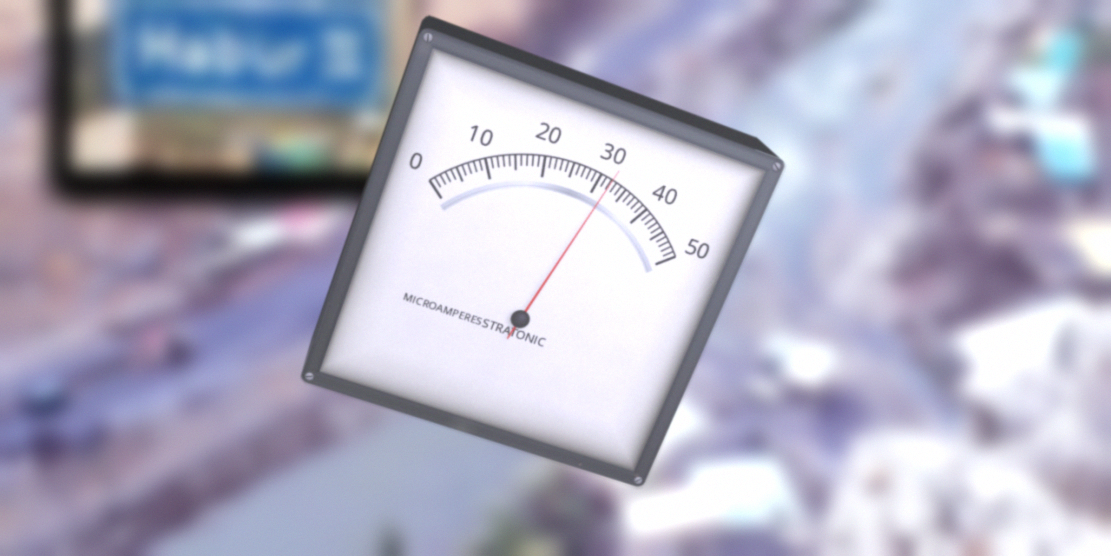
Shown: 32 µA
